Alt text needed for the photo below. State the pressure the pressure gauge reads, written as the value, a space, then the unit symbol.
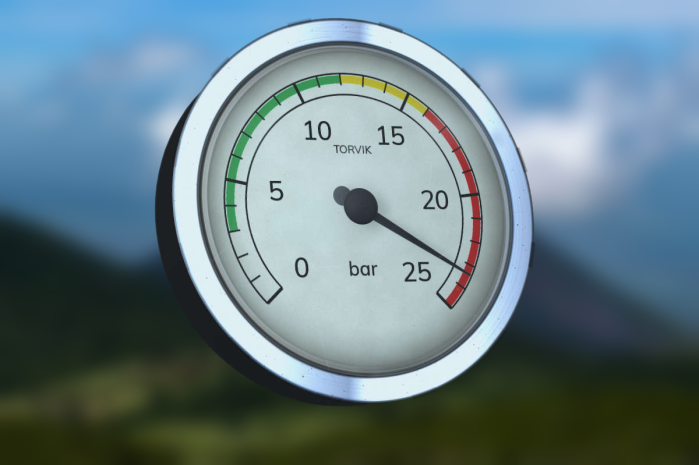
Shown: 23.5 bar
